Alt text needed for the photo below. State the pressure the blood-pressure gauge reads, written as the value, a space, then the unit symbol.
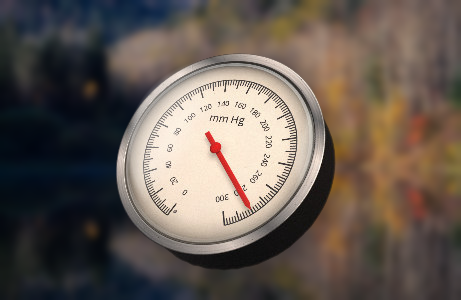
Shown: 280 mmHg
